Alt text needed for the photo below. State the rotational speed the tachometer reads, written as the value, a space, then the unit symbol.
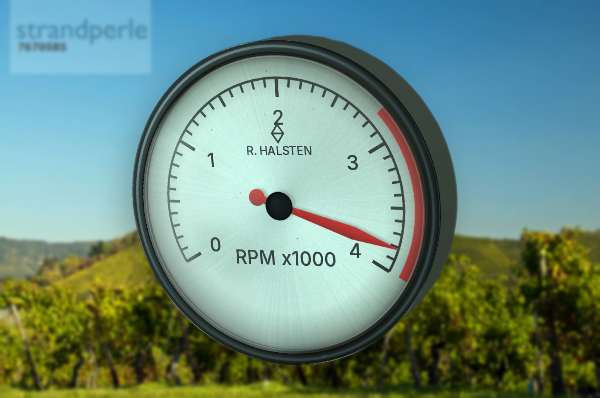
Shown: 3800 rpm
